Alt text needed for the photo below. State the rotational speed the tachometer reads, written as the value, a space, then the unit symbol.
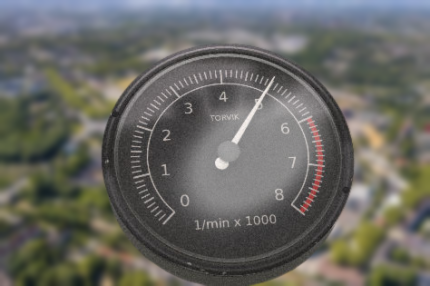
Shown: 5000 rpm
